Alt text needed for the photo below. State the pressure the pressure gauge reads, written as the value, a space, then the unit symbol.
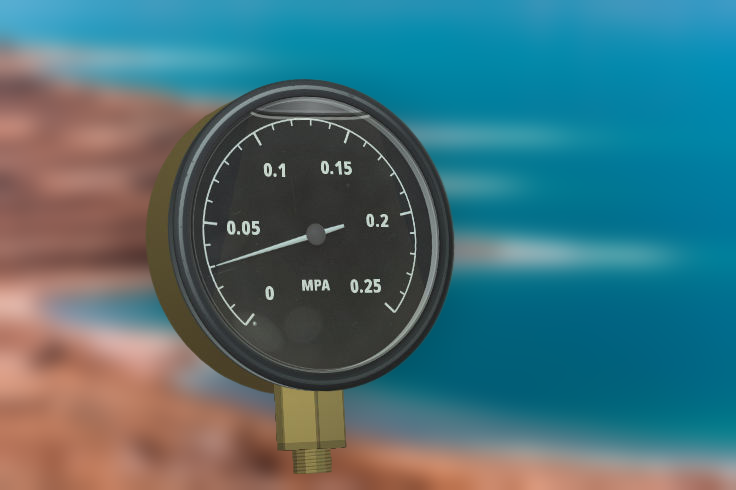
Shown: 0.03 MPa
